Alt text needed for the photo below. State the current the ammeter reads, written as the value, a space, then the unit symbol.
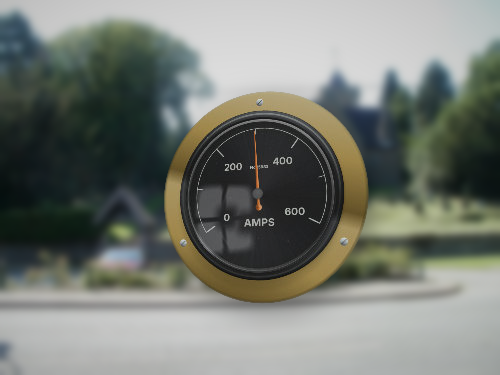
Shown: 300 A
